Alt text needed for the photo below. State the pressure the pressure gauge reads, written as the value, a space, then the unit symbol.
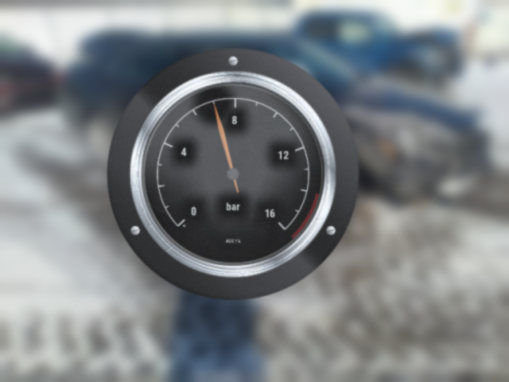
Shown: 7 bar
